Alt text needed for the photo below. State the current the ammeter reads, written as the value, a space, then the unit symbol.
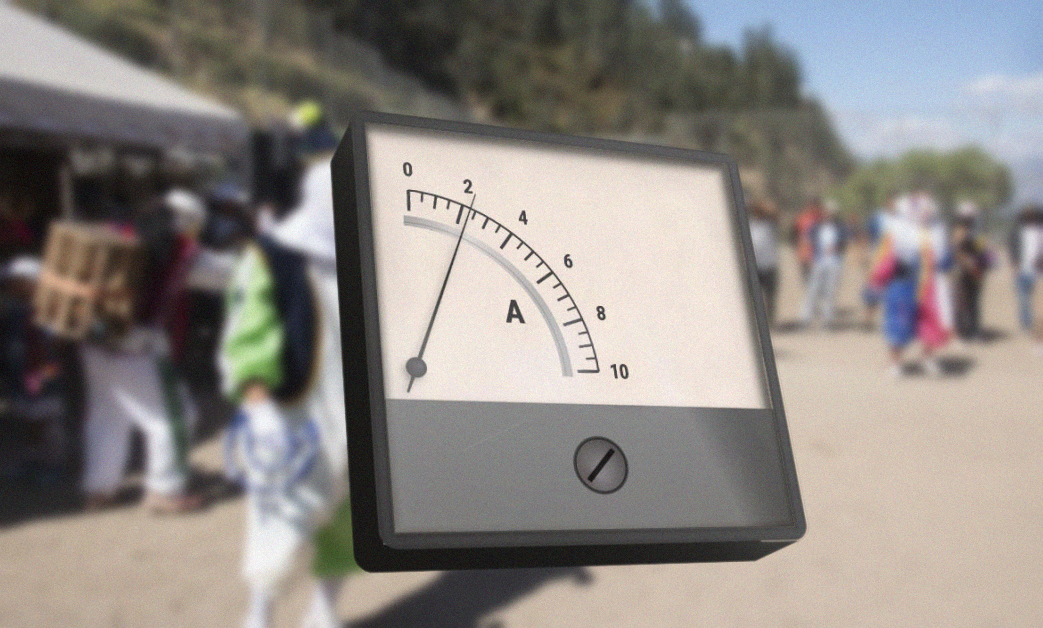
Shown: 2.25 A
